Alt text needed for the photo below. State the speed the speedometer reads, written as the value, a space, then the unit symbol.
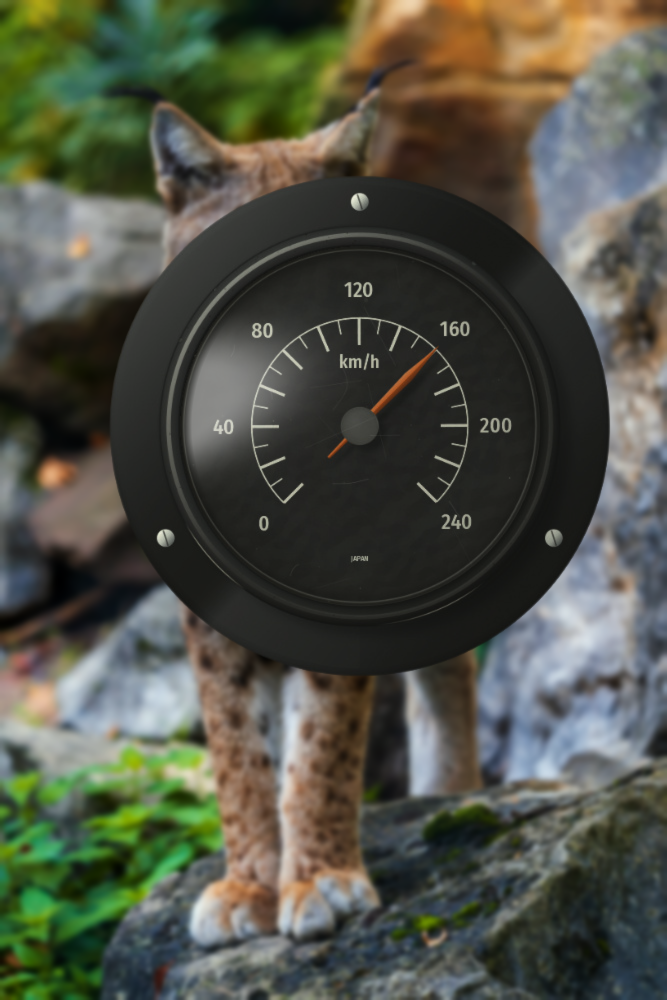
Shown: 160 km/h
